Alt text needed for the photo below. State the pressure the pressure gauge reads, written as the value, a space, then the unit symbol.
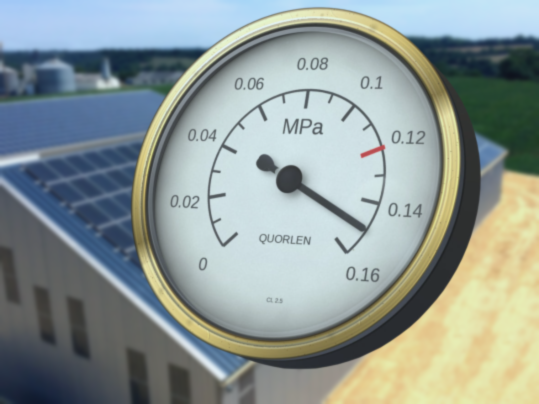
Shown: 0.15 MPa
